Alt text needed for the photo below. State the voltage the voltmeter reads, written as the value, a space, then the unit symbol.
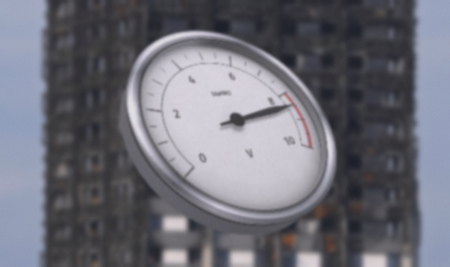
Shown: 8.5 V
